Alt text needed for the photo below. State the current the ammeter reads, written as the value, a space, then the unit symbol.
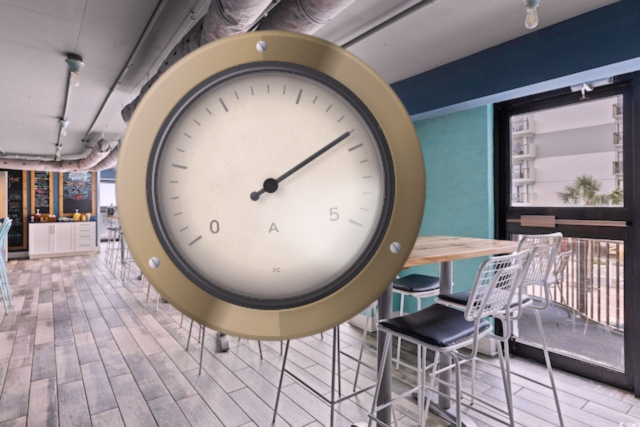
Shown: 3.8 A
